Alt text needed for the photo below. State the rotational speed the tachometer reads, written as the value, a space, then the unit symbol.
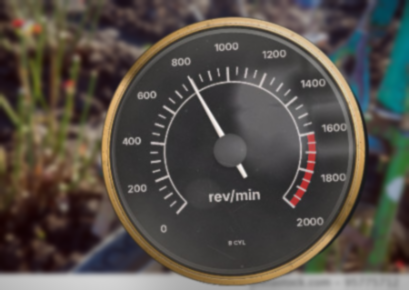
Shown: 800 rpm
